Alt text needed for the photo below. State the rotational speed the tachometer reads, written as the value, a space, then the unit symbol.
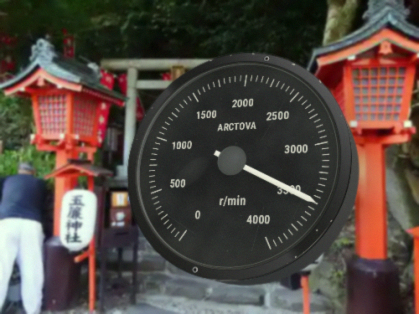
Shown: 3500 rpm
